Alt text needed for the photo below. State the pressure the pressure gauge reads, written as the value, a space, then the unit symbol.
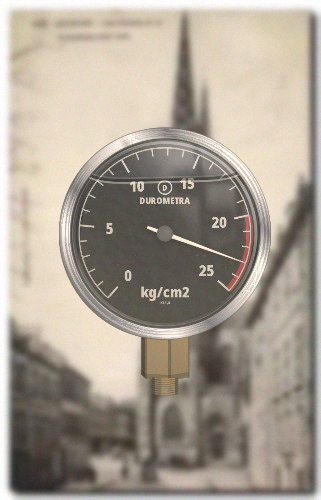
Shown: 23 kg/cm²
